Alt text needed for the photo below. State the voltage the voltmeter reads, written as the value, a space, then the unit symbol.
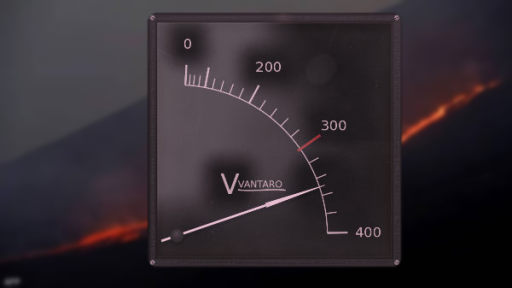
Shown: 350 V
